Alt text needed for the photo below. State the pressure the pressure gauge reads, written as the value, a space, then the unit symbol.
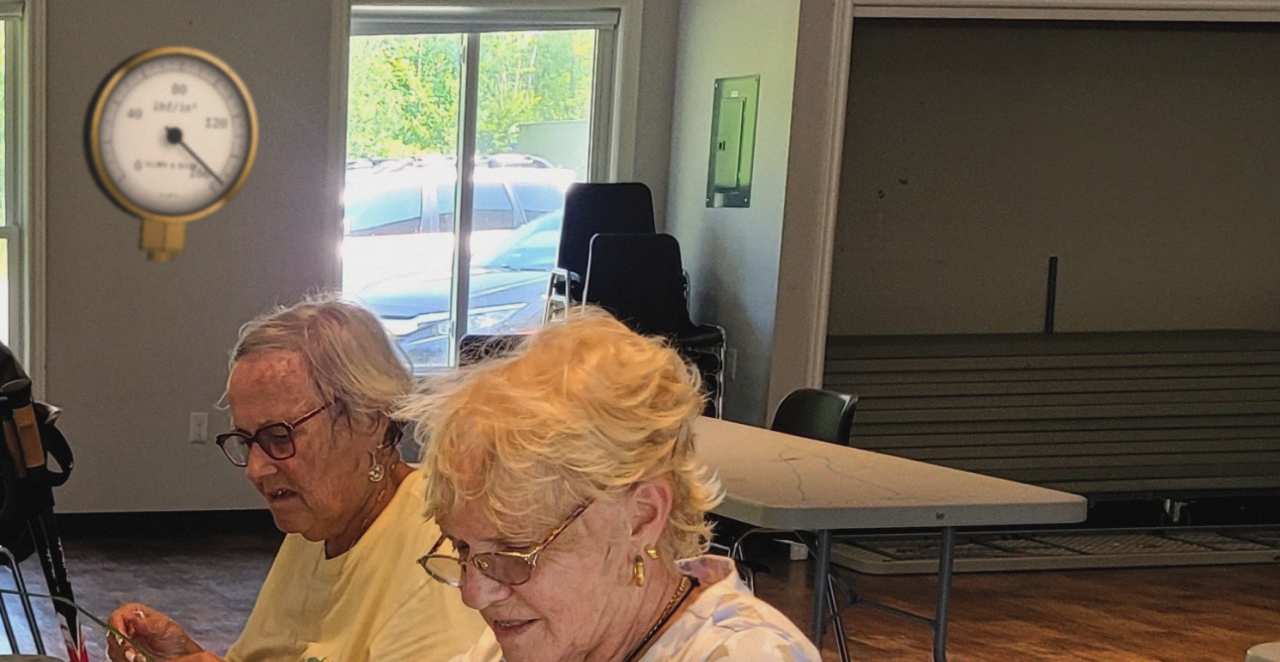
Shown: 155 psi
